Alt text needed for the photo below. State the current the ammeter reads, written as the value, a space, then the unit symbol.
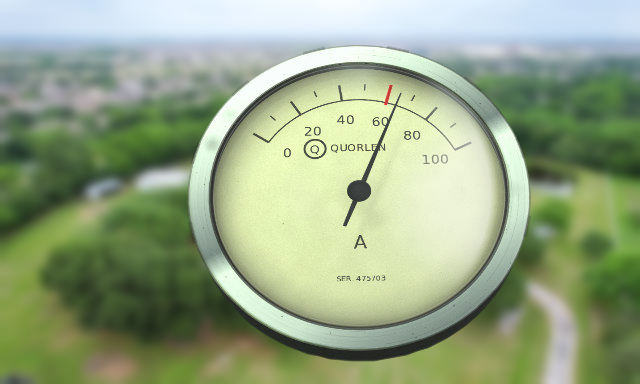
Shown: 65 A
